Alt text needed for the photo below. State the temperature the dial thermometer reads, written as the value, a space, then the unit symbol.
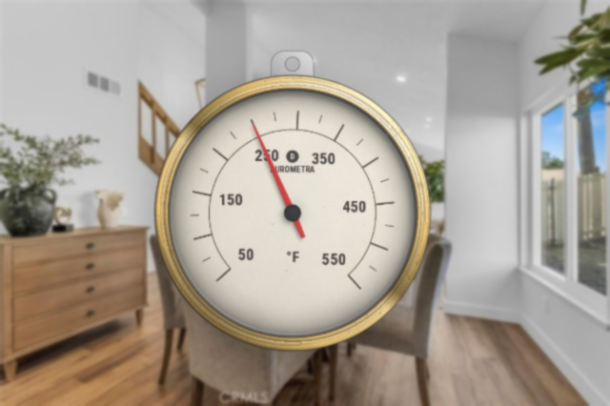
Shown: 250 °F
